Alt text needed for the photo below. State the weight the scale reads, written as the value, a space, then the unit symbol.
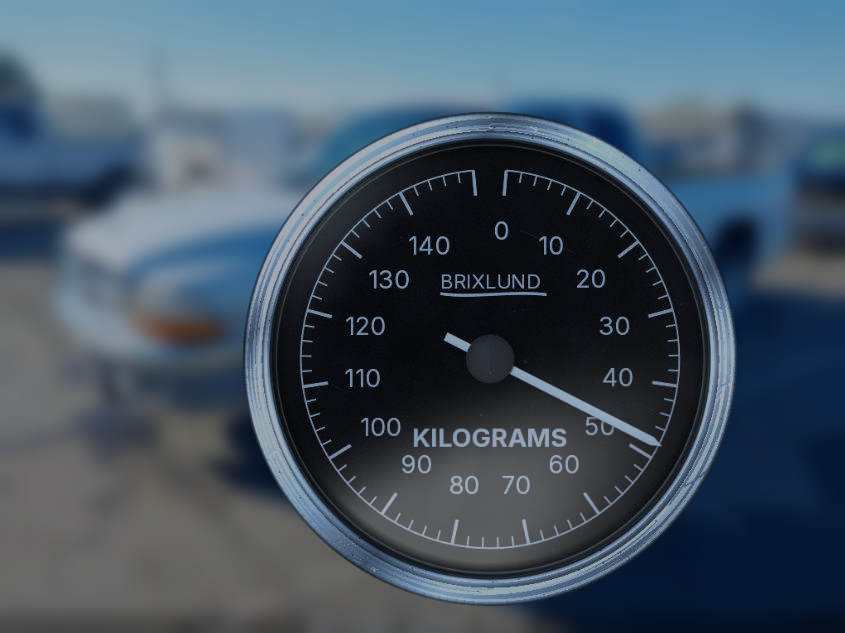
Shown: 48 kg
